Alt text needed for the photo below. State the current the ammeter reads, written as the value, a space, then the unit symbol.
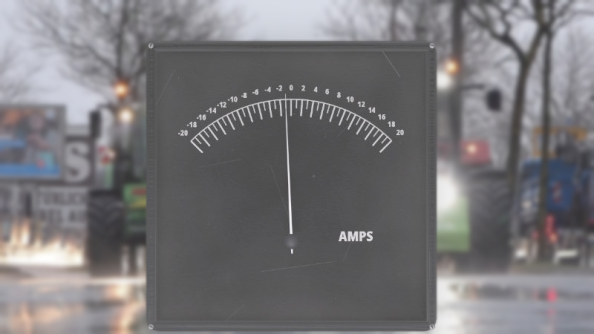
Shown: -1 A
